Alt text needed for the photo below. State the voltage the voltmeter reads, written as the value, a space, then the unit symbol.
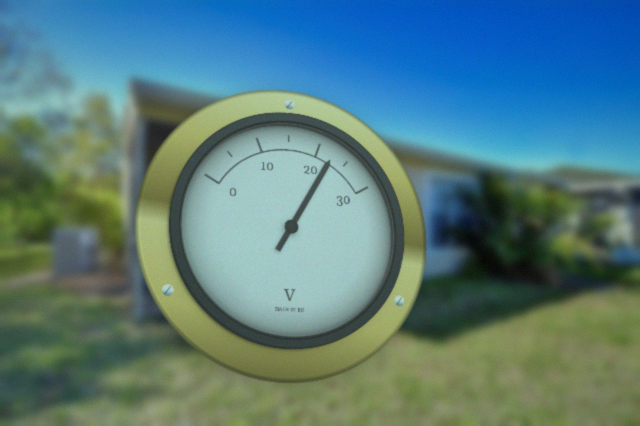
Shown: 22.5 V
